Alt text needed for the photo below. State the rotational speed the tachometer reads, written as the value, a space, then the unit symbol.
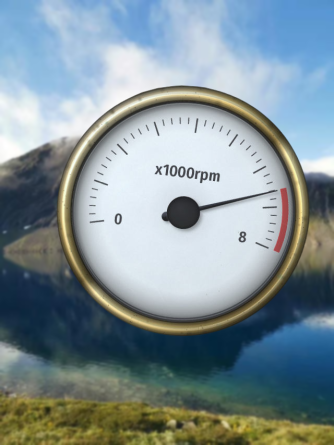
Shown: 6600 rpm
